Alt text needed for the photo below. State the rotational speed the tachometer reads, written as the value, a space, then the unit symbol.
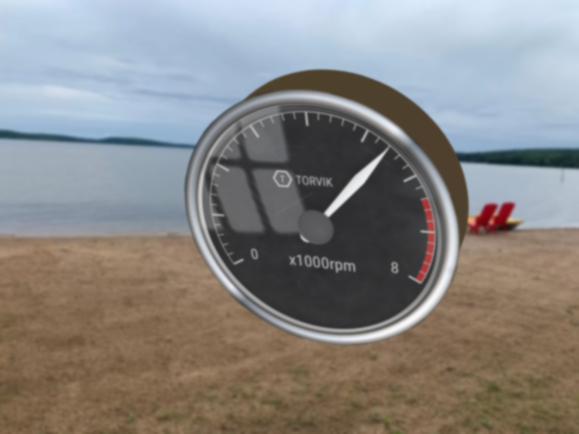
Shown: 5400 rpm
